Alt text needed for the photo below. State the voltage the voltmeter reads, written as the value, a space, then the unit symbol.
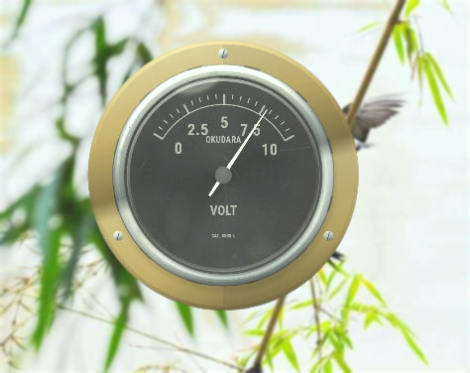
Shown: 7.75 V
